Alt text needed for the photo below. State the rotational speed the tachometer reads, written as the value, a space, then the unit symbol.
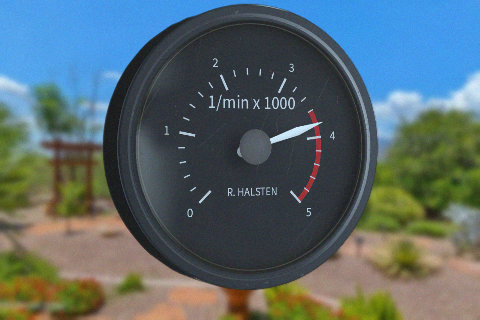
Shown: 3800 rpm
